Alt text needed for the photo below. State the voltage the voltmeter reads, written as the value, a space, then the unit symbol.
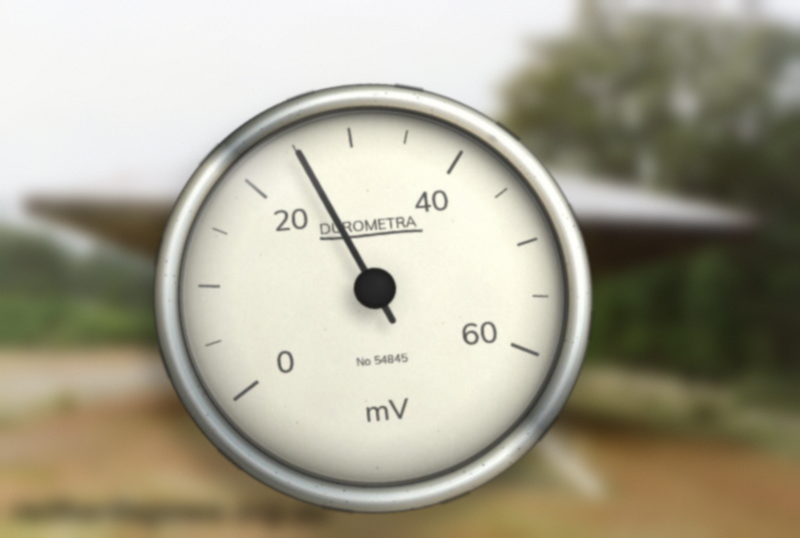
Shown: 25 mV
